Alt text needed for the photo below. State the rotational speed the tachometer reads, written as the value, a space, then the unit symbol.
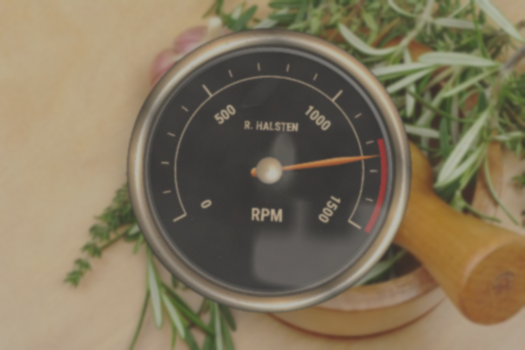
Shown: 1250 rpm
